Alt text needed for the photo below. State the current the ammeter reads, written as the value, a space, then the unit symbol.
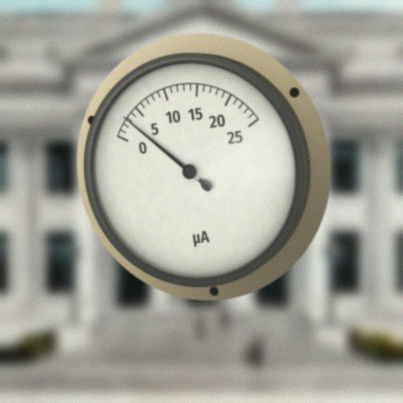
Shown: 3 µA
